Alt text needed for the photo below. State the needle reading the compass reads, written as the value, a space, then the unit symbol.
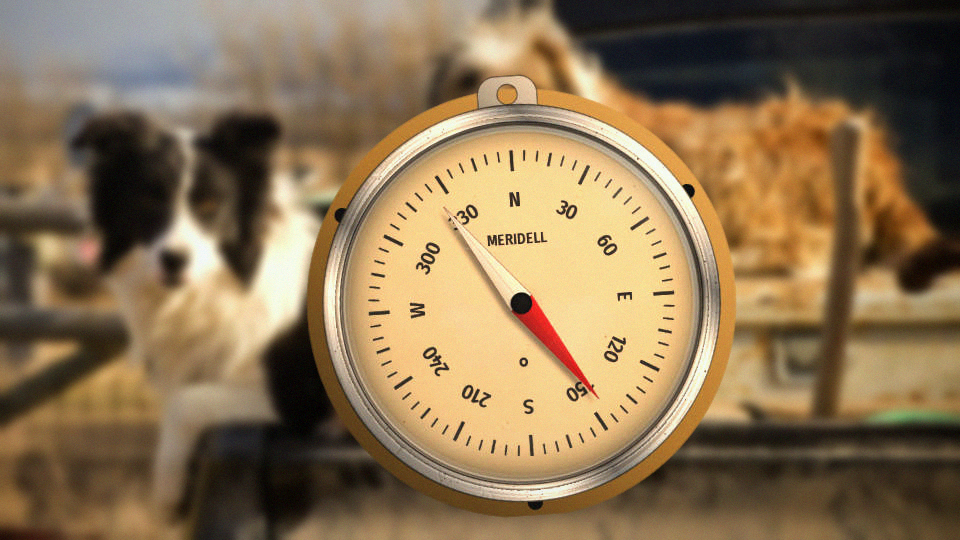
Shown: 145 °
